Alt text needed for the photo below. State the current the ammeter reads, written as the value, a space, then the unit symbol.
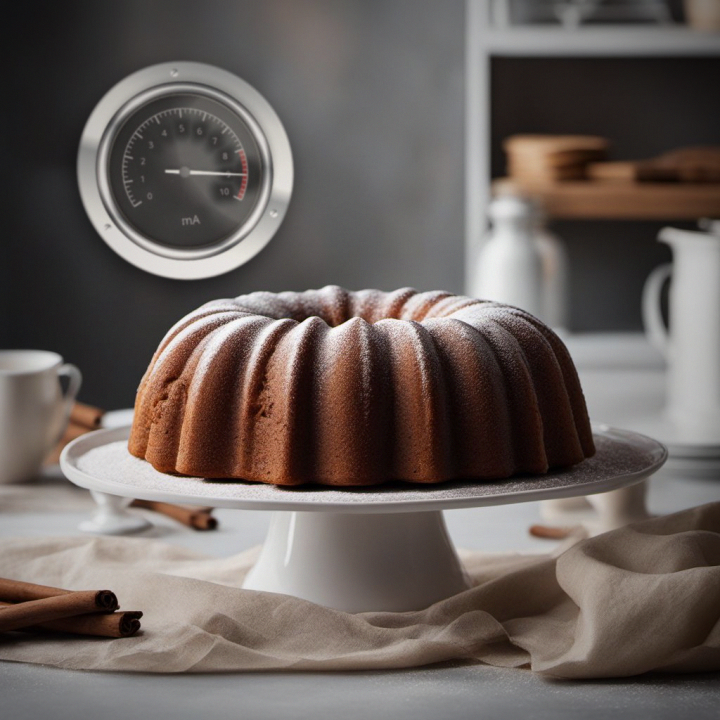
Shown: 9 mA
